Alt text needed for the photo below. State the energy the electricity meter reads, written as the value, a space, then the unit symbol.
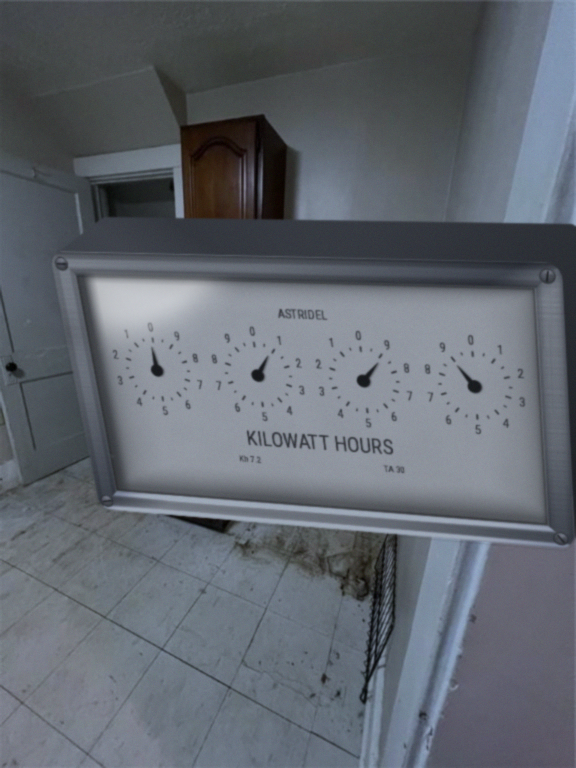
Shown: 89 kWh
